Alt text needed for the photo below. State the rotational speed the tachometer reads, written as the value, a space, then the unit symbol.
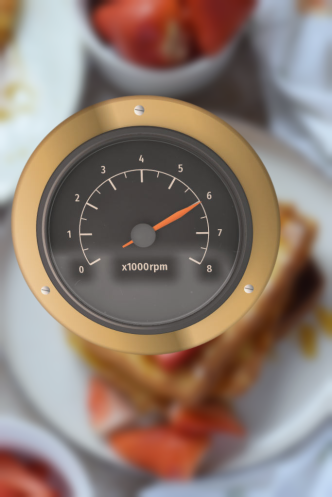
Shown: 6000 rpm
